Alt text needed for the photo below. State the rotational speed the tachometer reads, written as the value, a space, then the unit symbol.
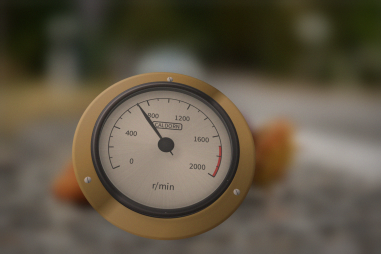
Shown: 700 rpm
